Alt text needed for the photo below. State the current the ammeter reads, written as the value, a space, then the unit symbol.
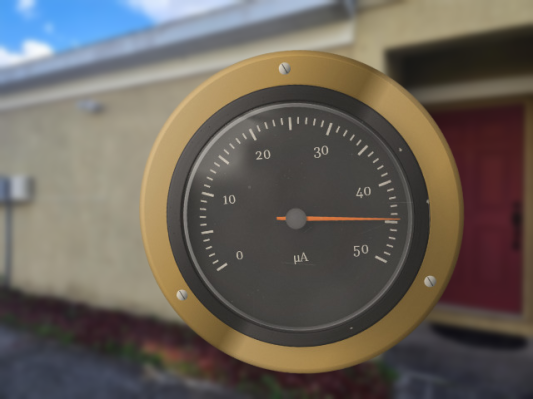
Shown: 44.5 µA
